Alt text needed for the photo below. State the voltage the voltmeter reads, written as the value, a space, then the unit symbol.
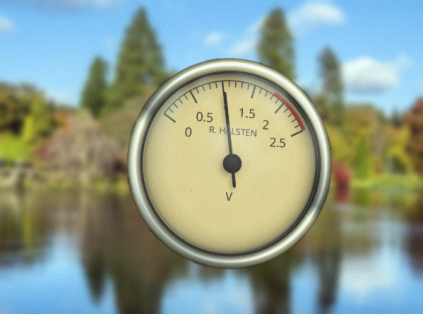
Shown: 1 V
